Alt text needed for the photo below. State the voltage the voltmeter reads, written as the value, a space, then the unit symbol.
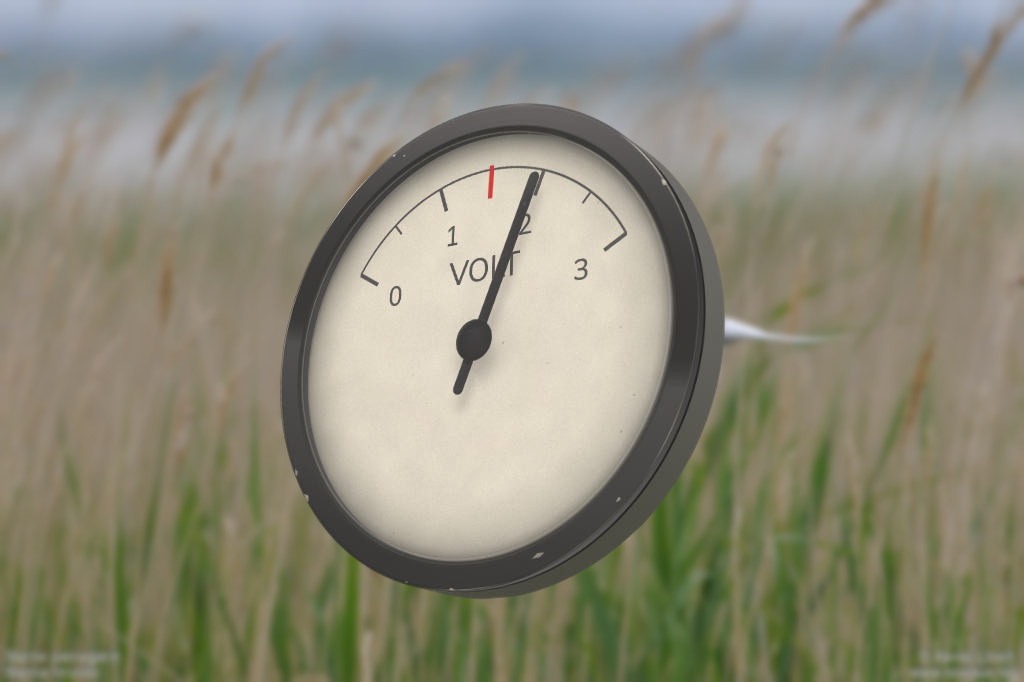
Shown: 2 V
